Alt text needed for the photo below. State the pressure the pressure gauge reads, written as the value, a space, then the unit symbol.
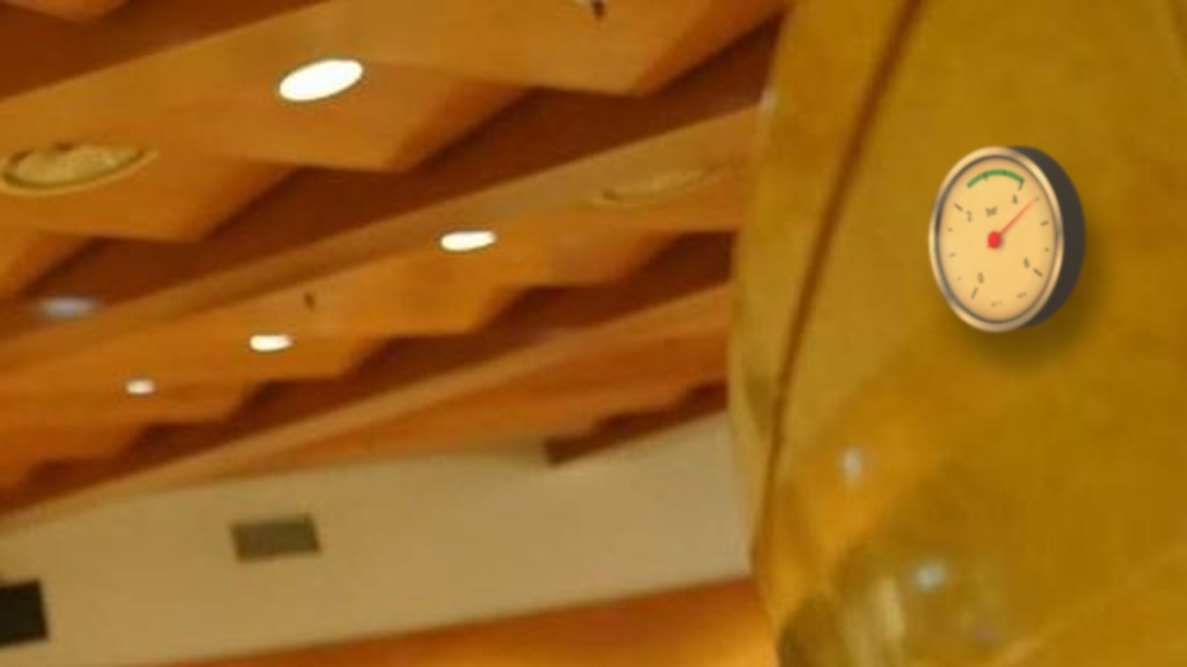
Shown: 4.5 bar
